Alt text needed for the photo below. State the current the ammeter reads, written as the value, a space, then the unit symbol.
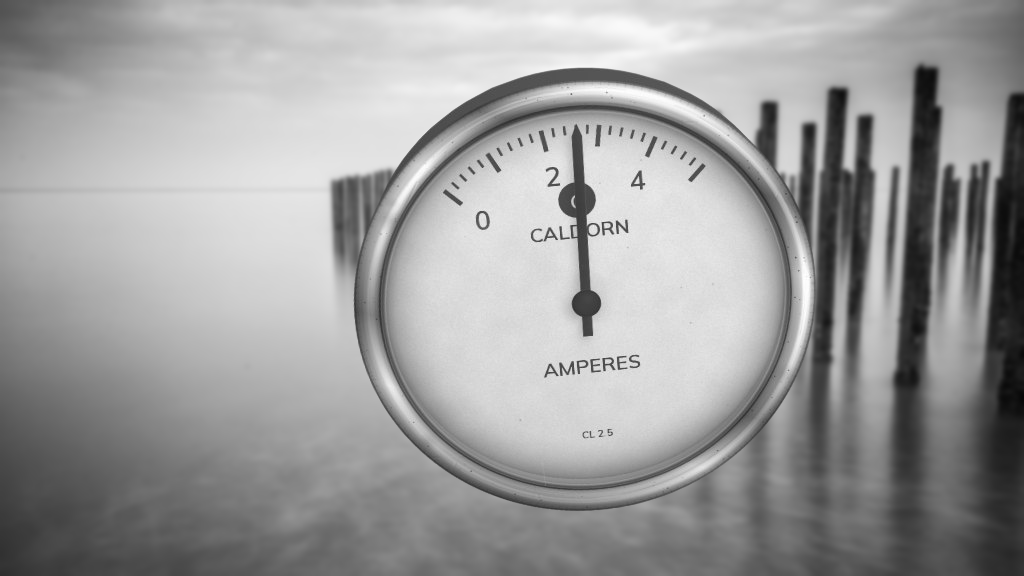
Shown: 2.6 A
